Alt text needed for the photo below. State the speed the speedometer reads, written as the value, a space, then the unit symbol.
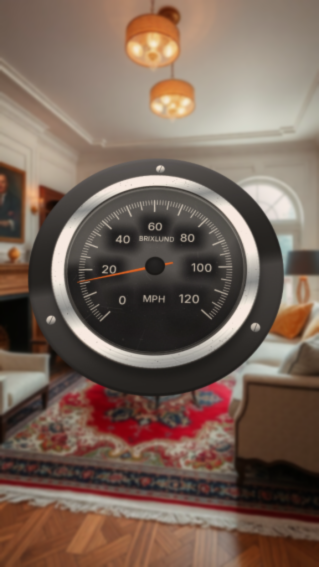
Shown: 15 mph
